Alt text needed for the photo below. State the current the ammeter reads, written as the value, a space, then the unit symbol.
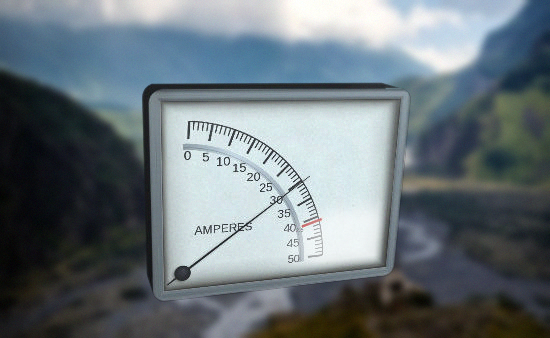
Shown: 30 A
